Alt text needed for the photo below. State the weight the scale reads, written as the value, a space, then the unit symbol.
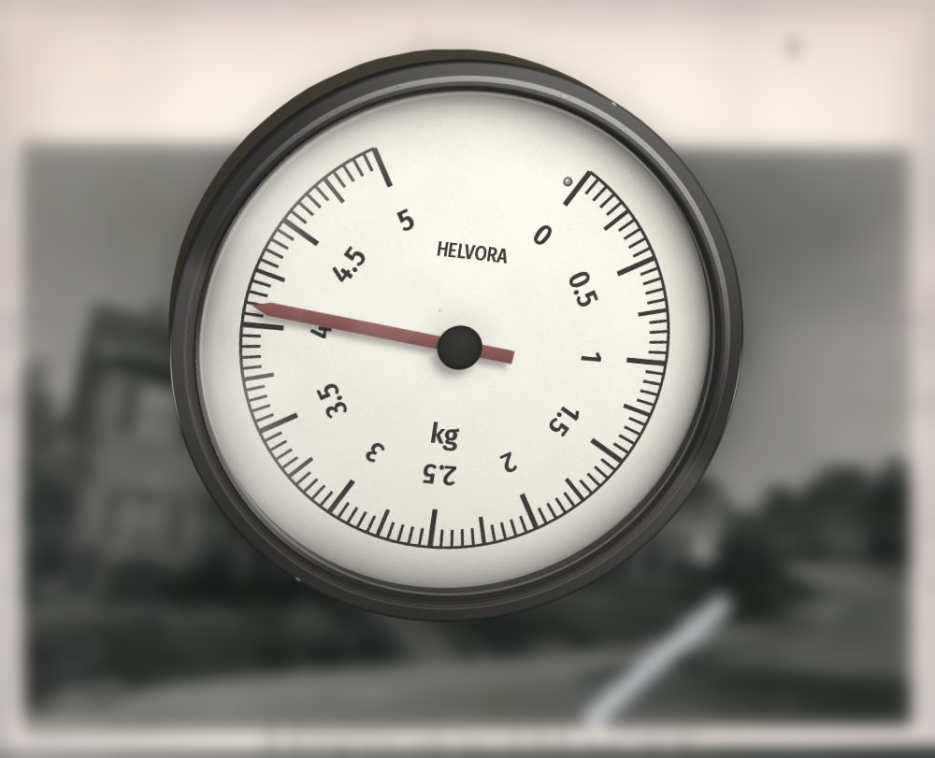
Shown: 4.1 kg
